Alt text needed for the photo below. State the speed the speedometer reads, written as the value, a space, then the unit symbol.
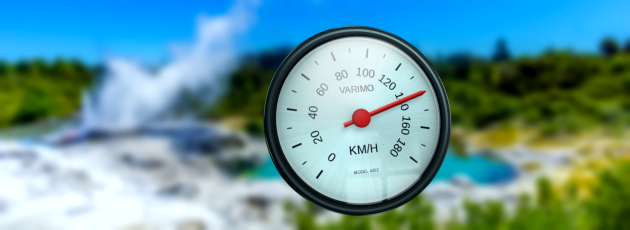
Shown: 140 km/h
